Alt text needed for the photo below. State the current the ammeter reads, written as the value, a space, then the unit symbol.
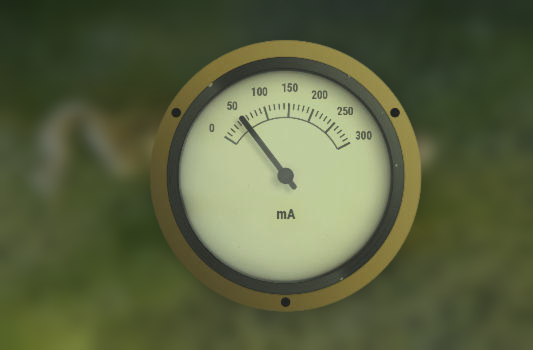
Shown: 50 mA
